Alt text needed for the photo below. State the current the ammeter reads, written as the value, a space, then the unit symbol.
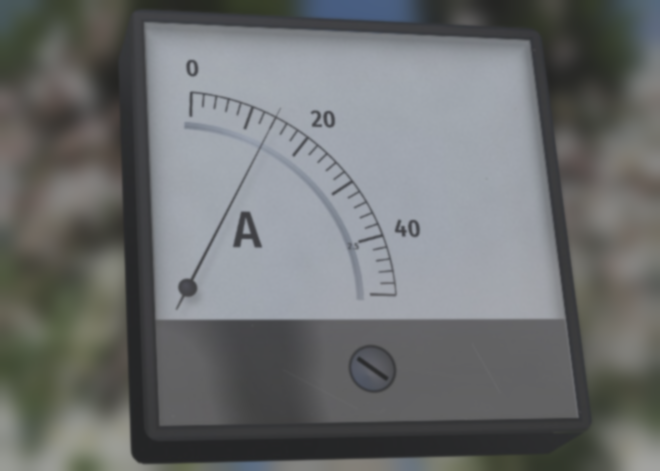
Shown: 14 A
